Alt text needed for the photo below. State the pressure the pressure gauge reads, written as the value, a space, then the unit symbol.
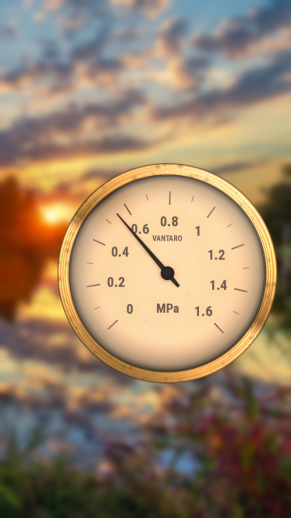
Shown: 0.55 MPa
